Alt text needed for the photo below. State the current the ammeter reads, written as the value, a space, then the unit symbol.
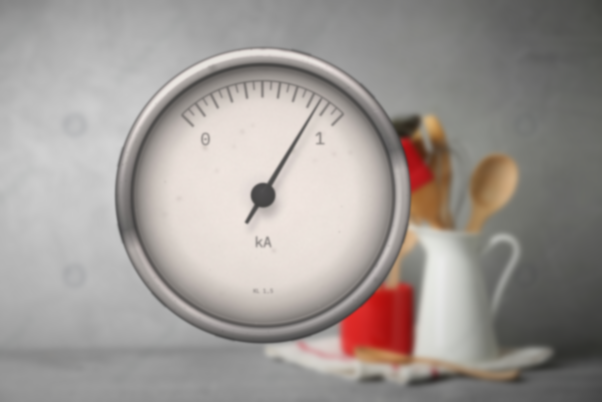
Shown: 0.85 kA
